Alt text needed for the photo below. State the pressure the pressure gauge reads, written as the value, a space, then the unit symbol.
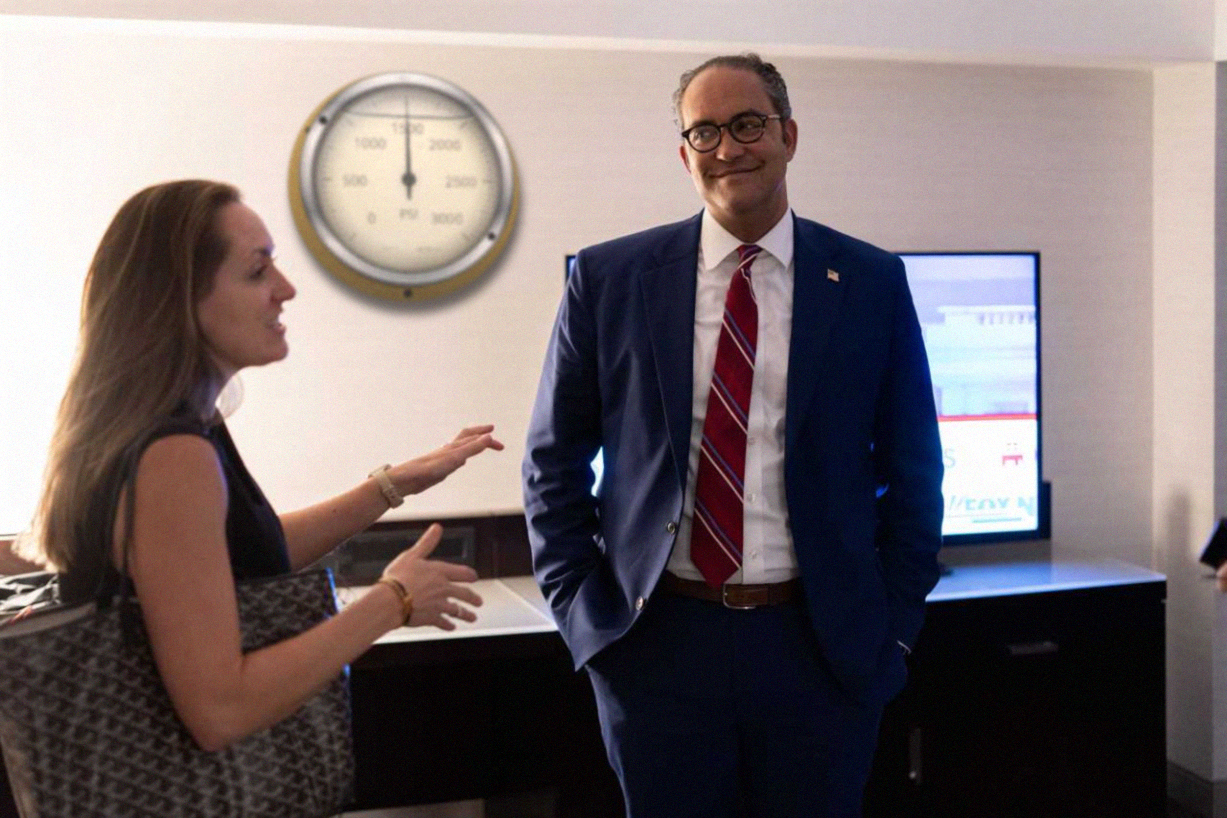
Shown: 1500 psi
